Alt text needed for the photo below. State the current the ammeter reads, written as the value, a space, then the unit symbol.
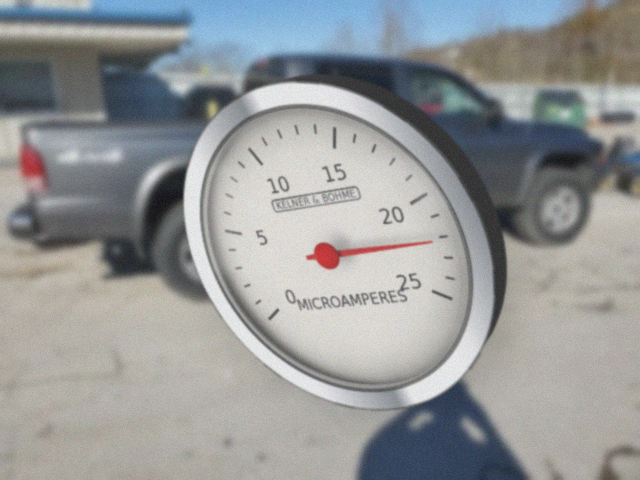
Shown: 22 µA
